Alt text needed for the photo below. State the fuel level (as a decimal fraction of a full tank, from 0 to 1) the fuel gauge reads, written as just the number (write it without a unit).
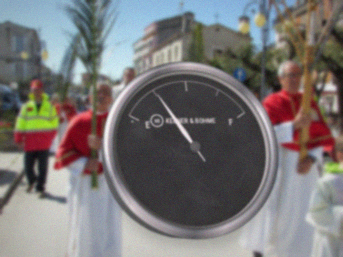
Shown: 0.25
